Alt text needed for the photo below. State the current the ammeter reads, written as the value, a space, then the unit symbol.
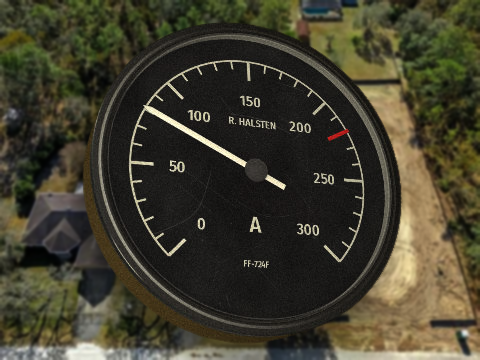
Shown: 80 A
